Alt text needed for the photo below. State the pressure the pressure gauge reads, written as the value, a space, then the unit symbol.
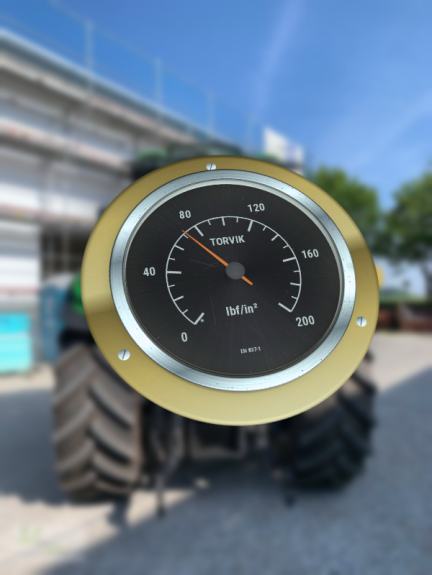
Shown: 70 psi
